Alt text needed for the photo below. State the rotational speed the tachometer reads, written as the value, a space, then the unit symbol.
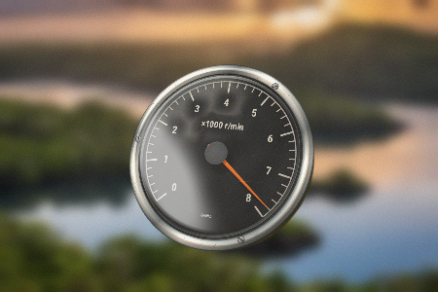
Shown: 7800 rpm
